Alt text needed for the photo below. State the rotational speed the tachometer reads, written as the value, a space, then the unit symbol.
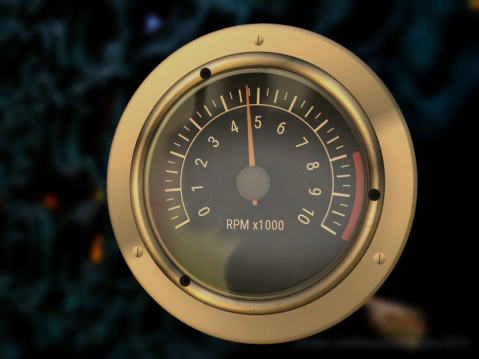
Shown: 4750 rpm
